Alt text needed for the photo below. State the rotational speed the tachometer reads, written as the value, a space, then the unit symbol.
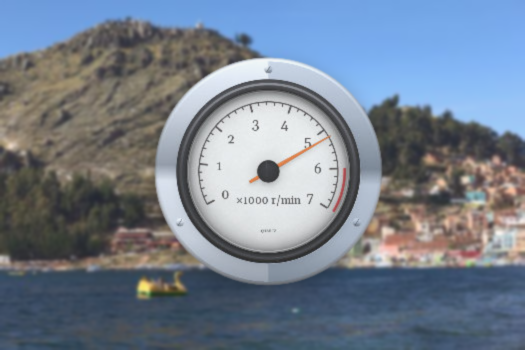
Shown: 5200 rpm
